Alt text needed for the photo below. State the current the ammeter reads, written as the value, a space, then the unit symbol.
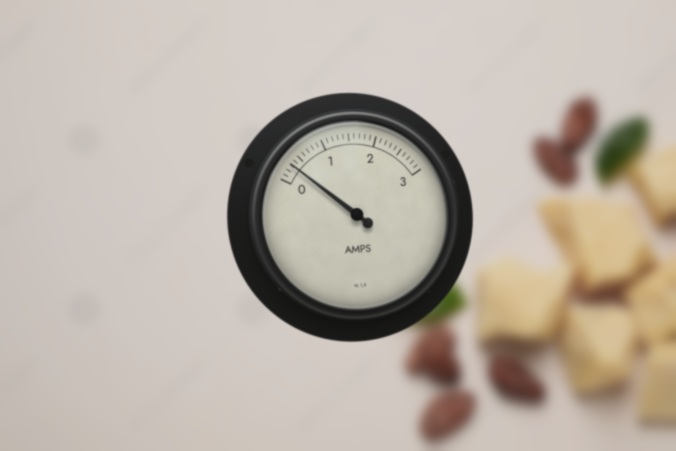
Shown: 0.3 A
